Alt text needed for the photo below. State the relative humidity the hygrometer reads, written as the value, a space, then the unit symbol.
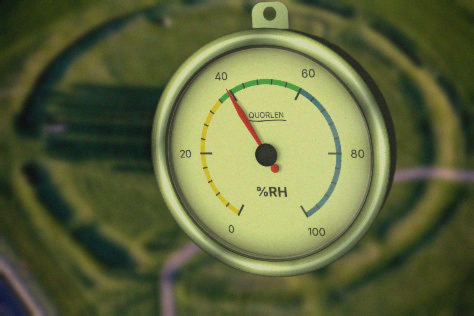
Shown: 40 %
